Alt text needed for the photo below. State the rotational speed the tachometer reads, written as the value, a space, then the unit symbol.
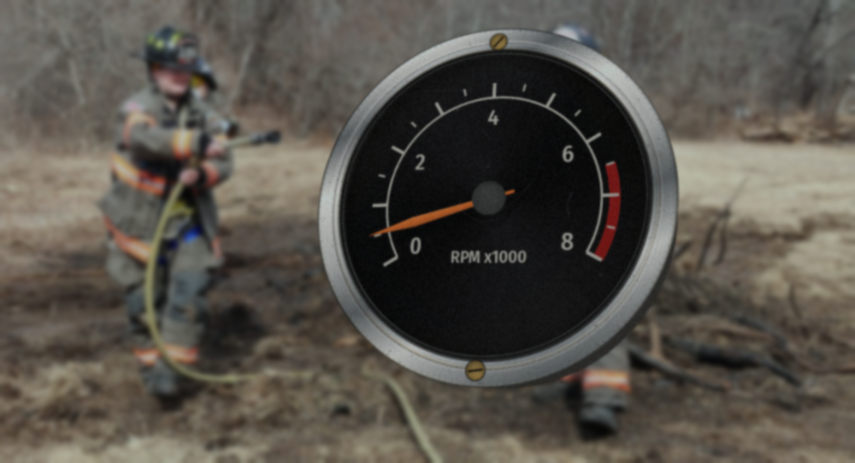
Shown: 500 rpm
